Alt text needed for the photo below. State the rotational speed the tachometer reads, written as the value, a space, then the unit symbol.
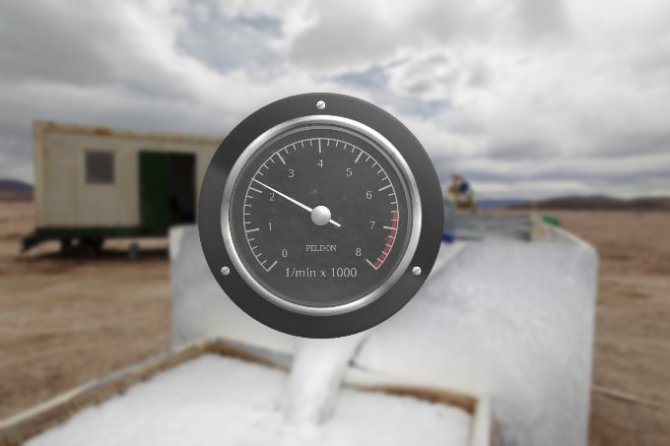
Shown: 2200 rpm
